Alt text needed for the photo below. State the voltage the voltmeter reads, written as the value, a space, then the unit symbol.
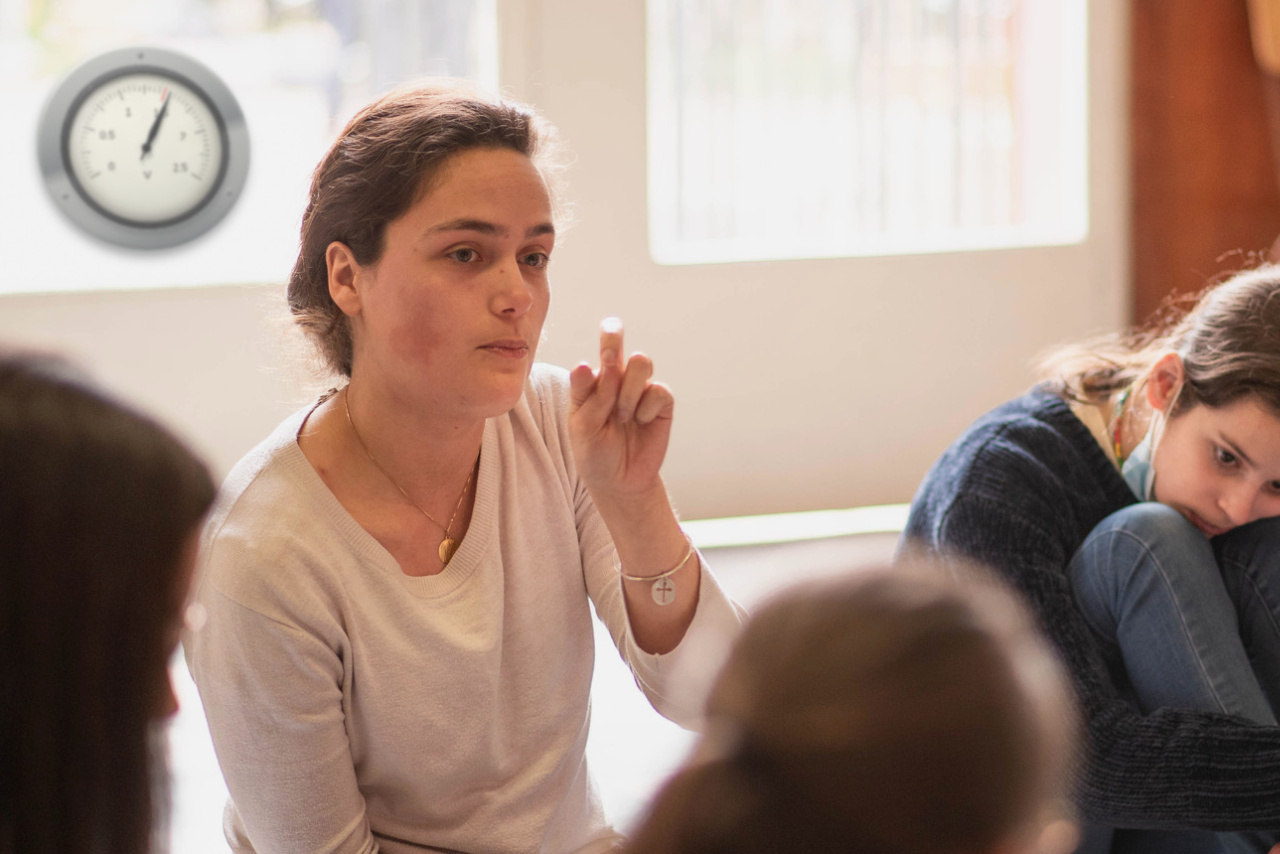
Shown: 1.5 V
